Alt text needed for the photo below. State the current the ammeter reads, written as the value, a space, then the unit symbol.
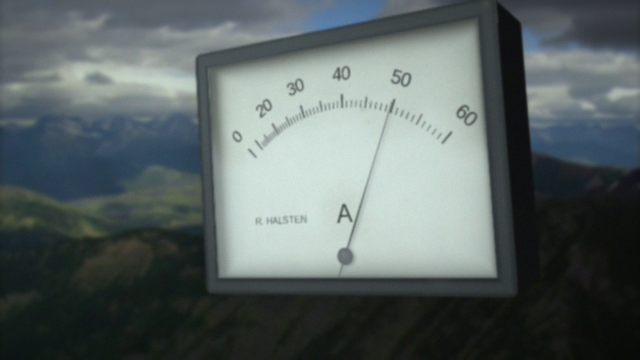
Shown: 50 A
